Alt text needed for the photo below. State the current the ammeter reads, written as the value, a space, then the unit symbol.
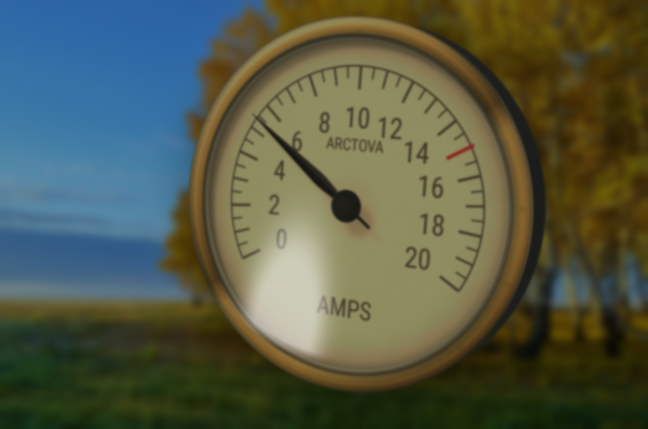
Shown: 5.5 A
